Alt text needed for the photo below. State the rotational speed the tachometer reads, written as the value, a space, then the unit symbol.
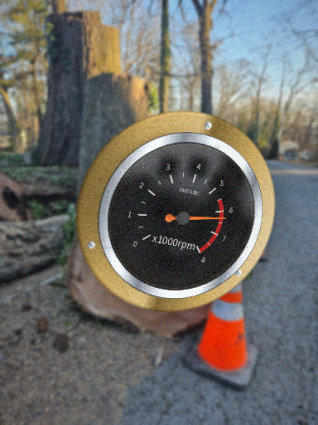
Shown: 6250 rpm
